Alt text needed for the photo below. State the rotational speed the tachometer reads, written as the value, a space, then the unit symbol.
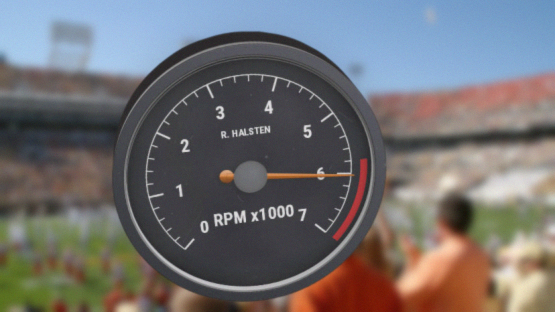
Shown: 6000 rpm
